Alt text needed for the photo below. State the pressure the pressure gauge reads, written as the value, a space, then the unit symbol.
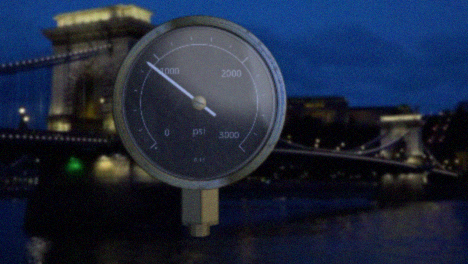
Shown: 900 psi
